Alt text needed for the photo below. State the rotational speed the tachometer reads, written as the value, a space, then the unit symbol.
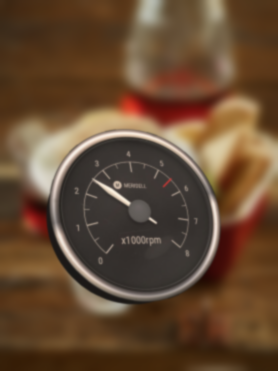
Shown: 2500 rpm
